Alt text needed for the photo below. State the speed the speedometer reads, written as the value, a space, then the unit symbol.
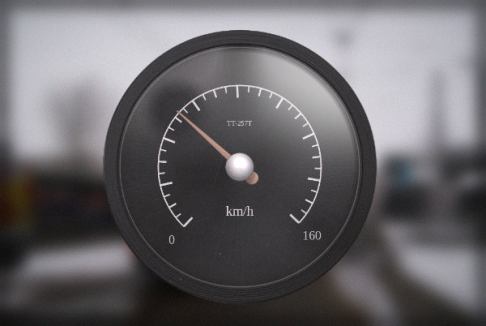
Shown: 52.5 km/h
